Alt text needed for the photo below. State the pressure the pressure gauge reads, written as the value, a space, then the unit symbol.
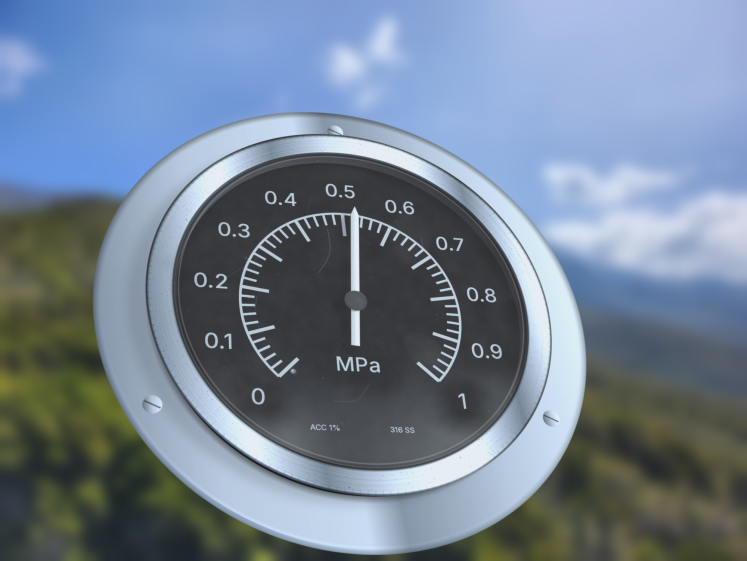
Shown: 0.52 MPa
